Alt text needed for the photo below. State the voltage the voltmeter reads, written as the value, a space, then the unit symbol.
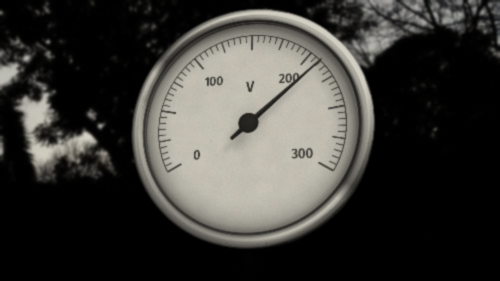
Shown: 210 V
